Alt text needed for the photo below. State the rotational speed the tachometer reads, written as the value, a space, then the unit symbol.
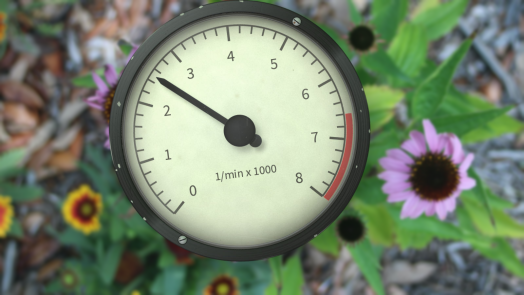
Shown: 2500 rpm
